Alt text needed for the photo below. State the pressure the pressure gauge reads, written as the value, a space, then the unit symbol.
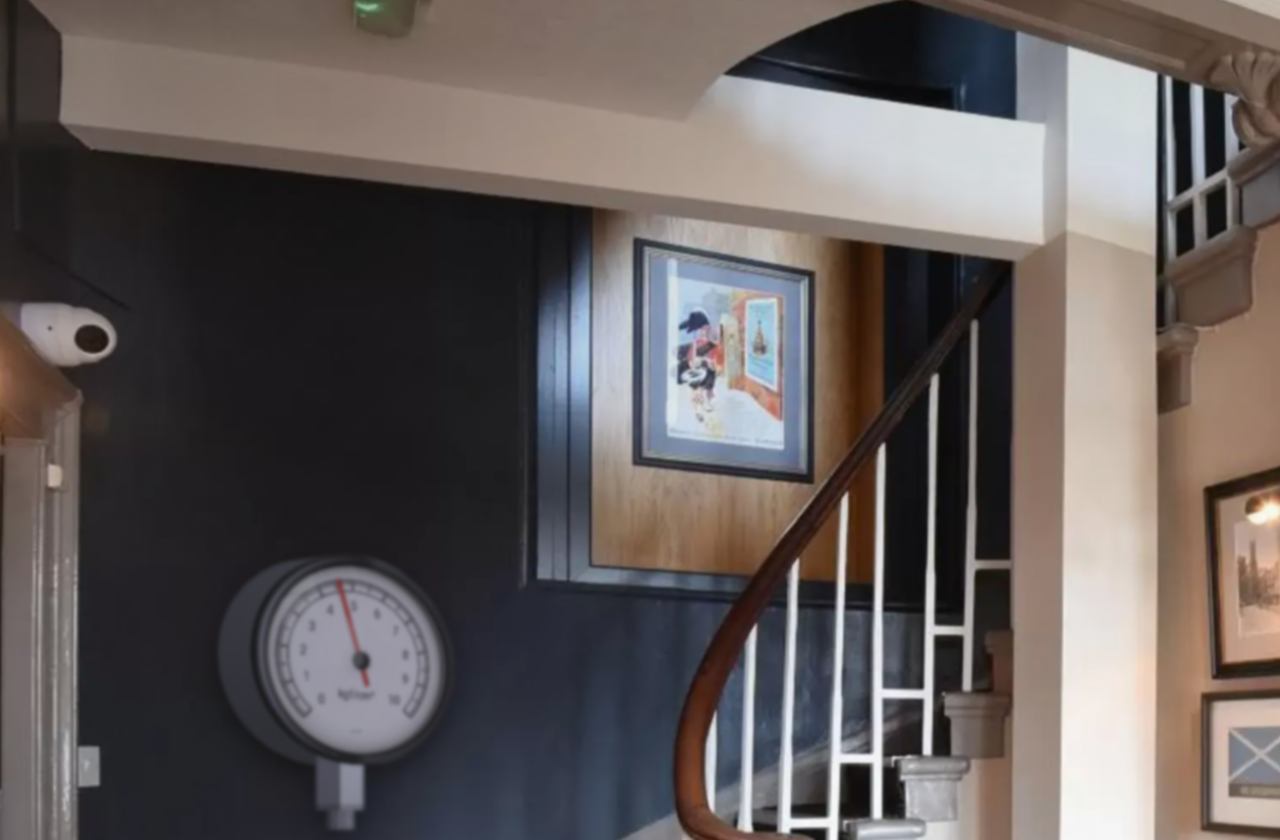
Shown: 4.5 kg/cm²
